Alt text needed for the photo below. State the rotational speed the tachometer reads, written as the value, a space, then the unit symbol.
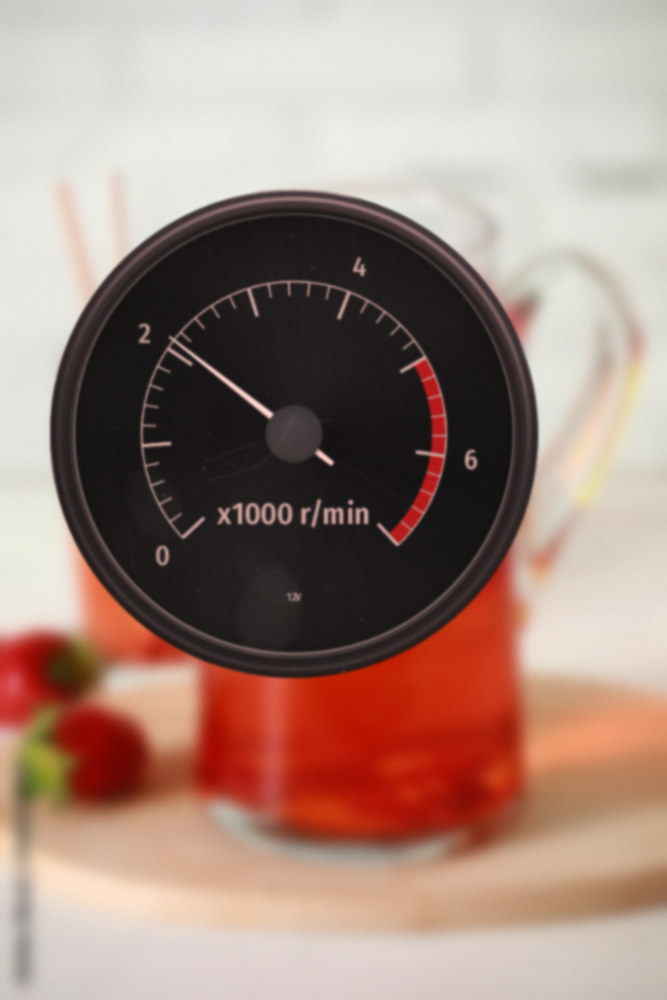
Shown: 2100 rpm
